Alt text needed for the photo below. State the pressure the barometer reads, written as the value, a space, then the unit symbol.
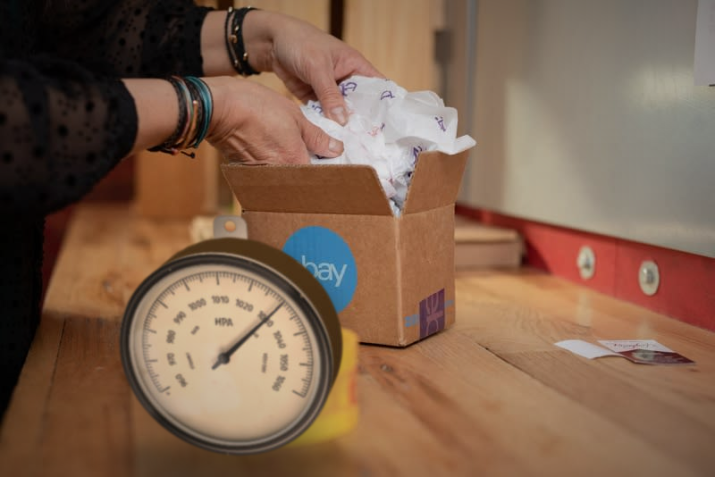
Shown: 1030 hPa
